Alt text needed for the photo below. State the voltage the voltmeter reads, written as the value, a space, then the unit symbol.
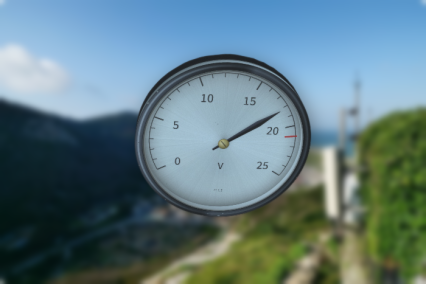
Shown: 18 V
